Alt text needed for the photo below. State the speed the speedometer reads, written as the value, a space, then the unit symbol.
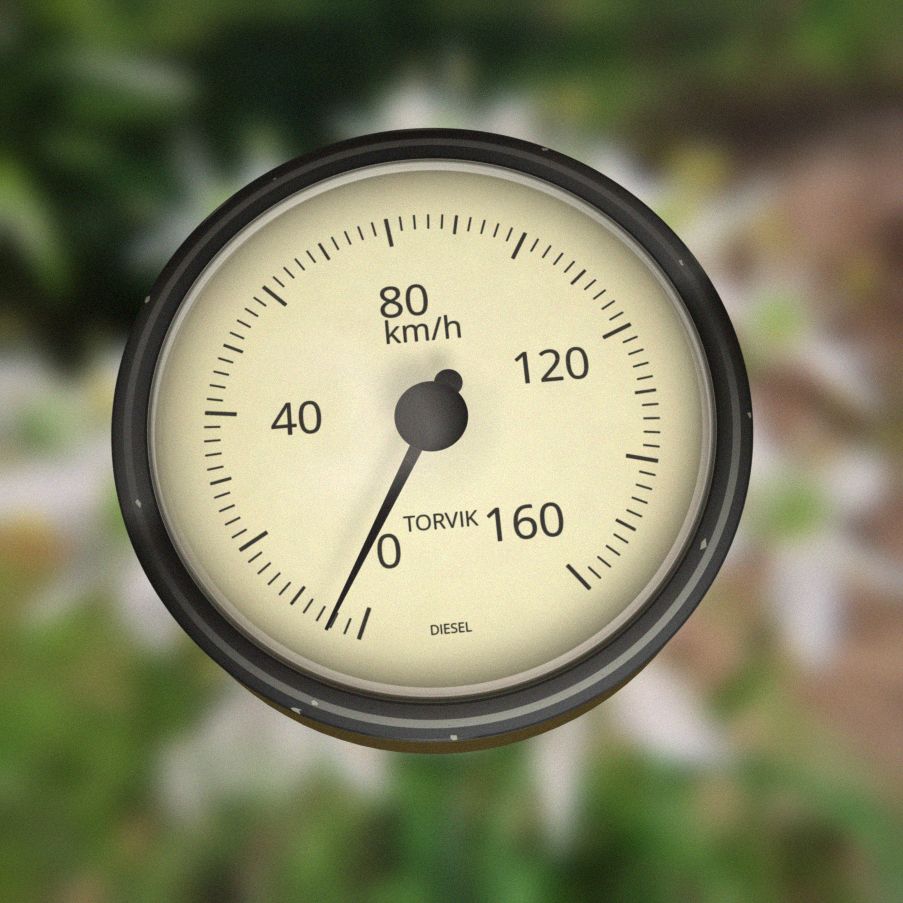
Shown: 4 km/h
